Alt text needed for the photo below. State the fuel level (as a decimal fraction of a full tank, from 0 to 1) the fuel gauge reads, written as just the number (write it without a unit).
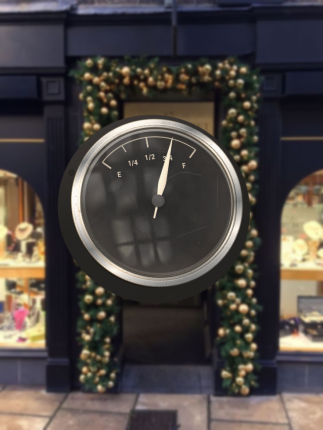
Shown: 0.75
